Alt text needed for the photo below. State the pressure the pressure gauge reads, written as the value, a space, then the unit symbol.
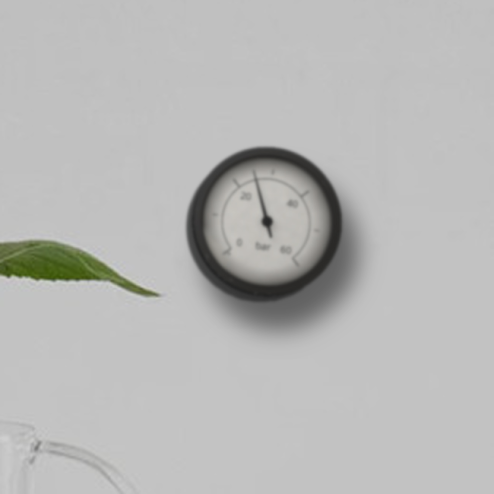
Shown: 25 bar
